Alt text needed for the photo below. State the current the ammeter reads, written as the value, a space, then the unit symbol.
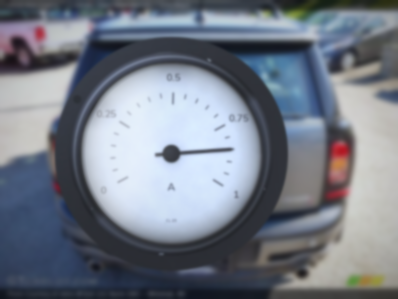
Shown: 0.85 A
